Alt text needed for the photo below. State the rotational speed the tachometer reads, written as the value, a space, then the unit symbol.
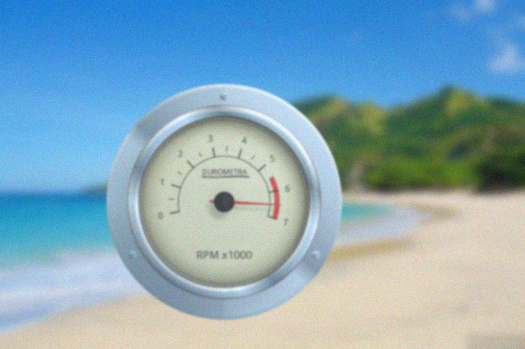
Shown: 6500 rpm
